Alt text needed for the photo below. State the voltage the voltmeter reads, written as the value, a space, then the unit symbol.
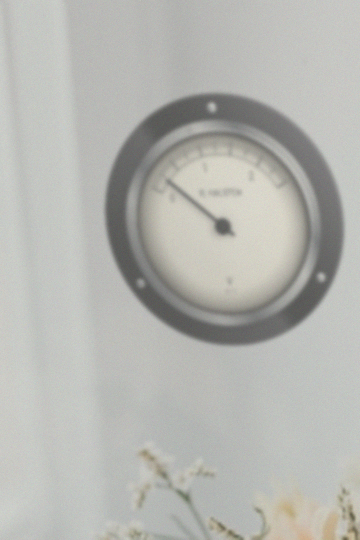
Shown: 0.25 V
